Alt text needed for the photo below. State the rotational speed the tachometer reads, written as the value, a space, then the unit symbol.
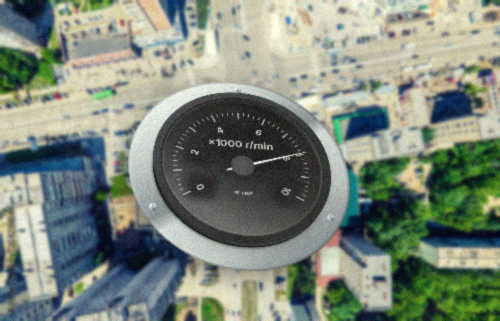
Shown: 8000 rpm
